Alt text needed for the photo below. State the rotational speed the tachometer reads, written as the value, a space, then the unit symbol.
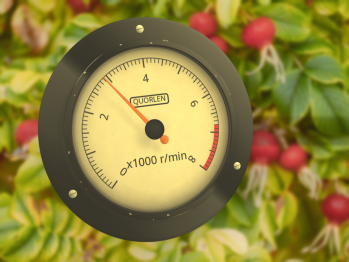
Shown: 2900 rpm
